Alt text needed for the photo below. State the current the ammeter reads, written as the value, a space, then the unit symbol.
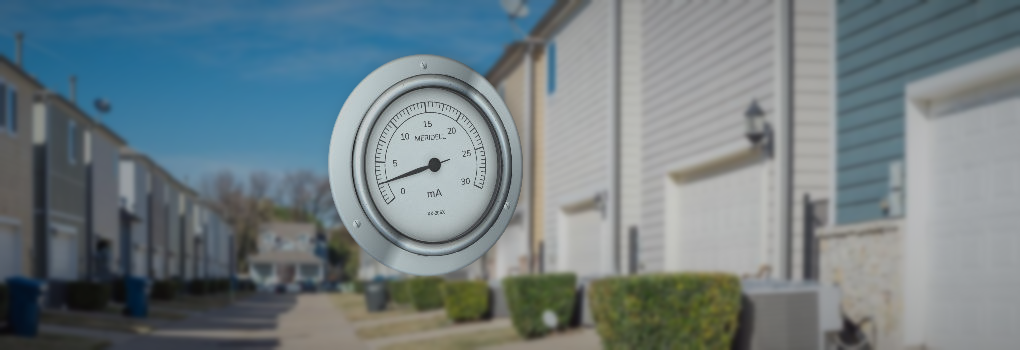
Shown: 2.5 mA
